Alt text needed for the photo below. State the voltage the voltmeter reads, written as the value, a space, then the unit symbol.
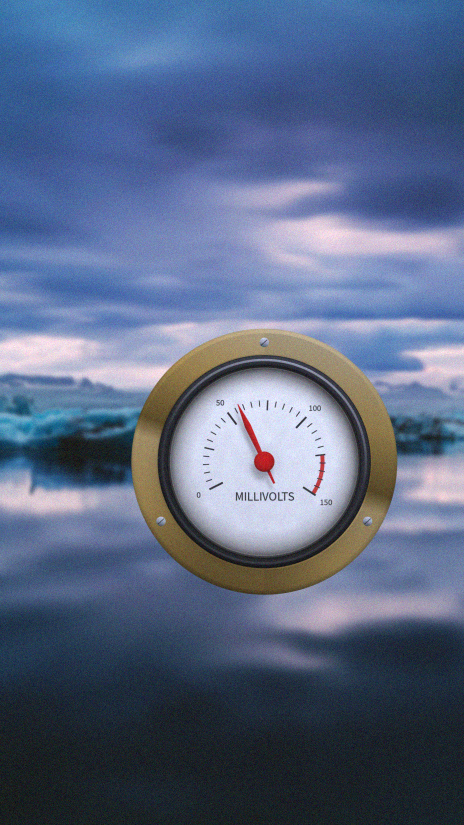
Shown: 57.5 mV
